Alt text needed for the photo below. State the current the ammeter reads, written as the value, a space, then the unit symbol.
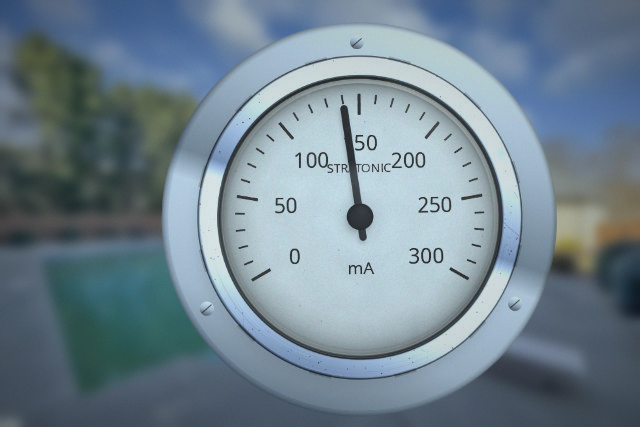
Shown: 140 mA
